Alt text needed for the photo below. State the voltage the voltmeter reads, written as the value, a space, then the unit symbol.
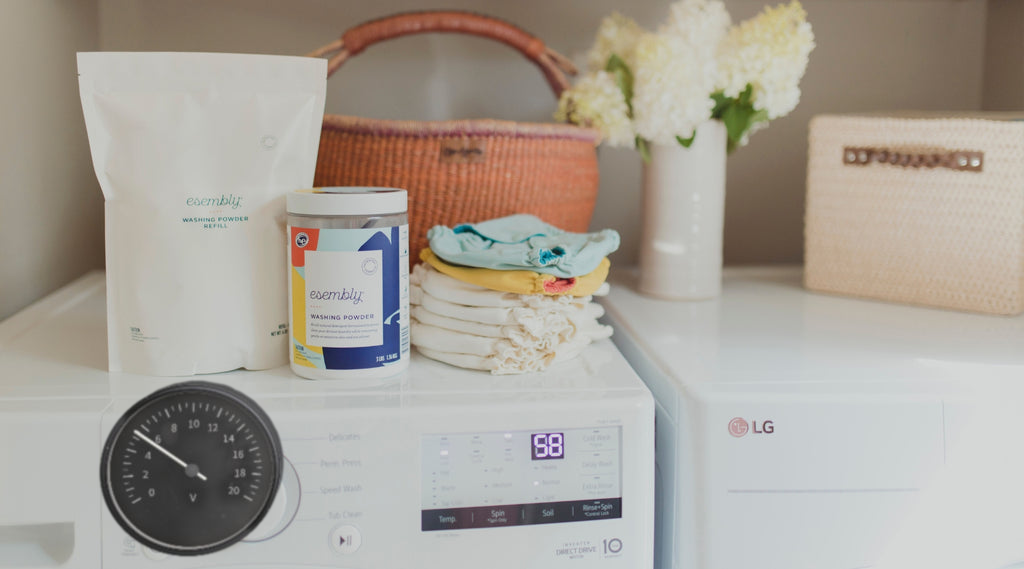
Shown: 5.5 V
